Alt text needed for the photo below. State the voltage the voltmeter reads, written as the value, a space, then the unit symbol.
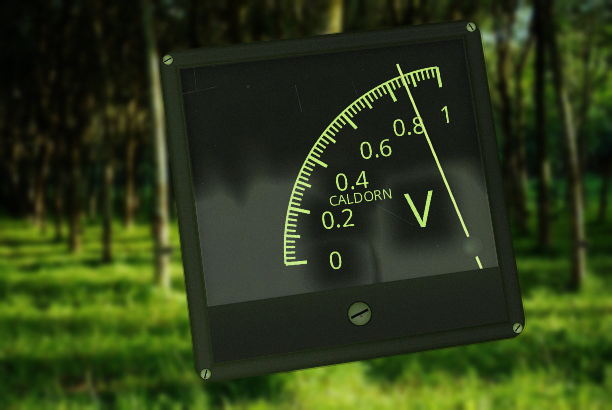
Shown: 0.86 V
